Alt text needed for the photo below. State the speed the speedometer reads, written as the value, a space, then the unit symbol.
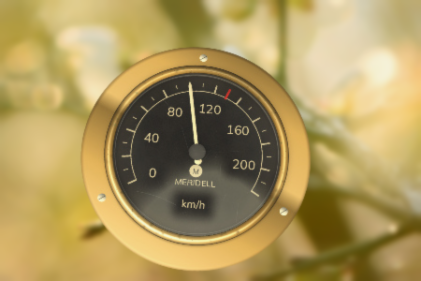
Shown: 100 km/h
